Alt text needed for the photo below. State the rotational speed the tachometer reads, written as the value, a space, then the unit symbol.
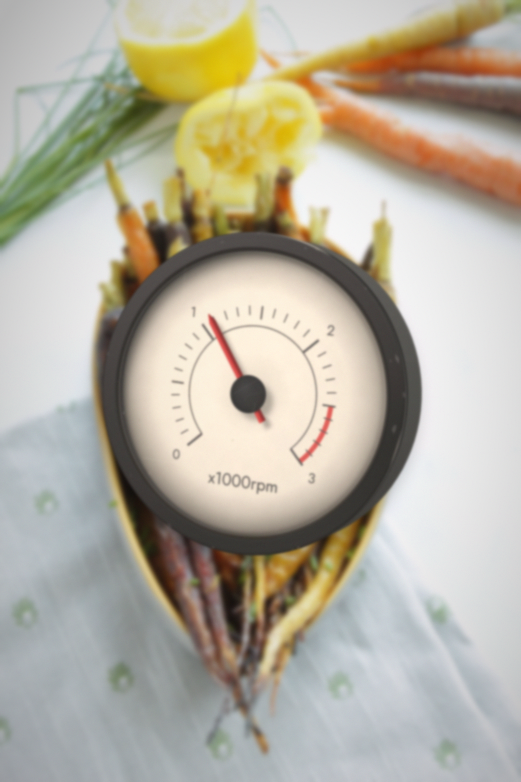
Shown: 1100 rpm
